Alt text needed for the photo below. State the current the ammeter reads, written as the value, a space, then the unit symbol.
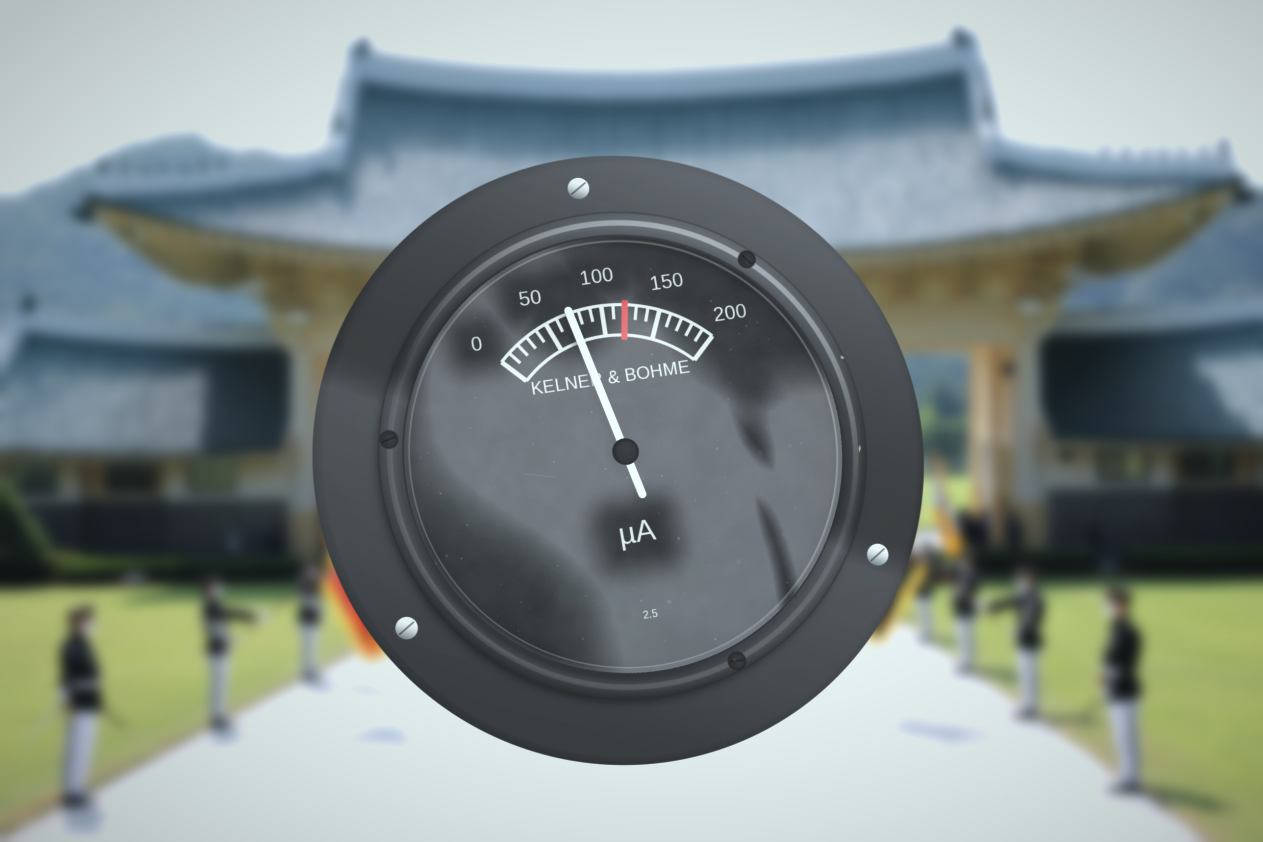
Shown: 70 µA
